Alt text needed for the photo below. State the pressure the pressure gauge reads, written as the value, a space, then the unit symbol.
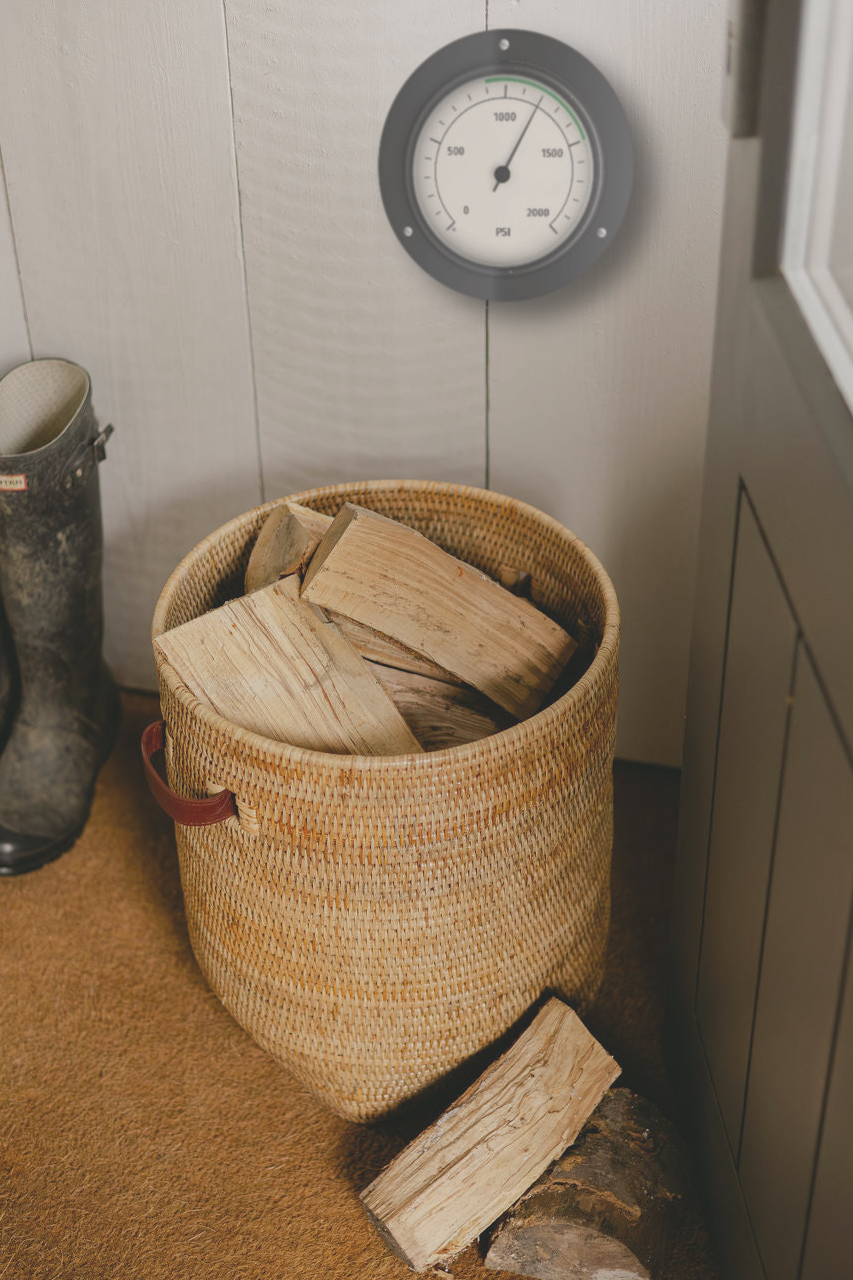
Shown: 1200 psi
